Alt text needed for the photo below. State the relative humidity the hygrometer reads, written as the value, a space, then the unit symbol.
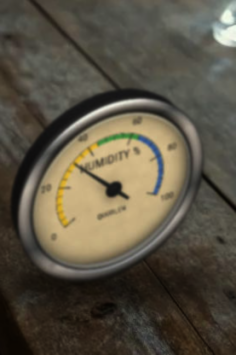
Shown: 32 %
